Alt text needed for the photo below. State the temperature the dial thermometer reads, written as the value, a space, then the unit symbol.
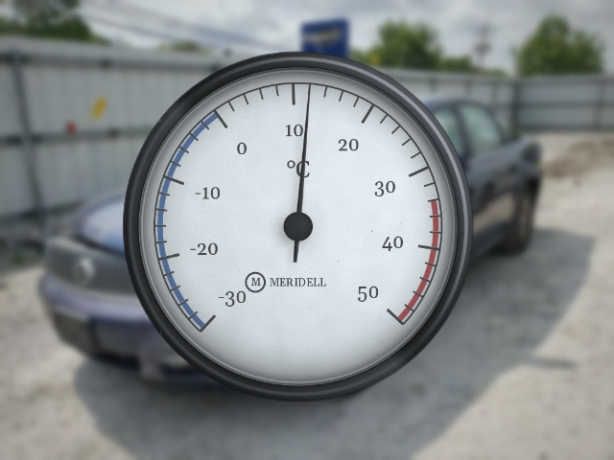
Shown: 12 °C
